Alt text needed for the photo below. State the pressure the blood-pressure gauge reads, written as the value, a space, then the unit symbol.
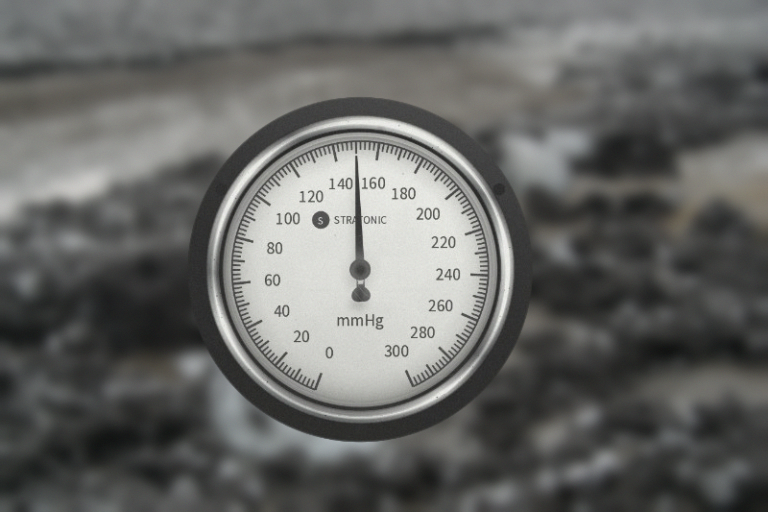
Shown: 150 mmHg
